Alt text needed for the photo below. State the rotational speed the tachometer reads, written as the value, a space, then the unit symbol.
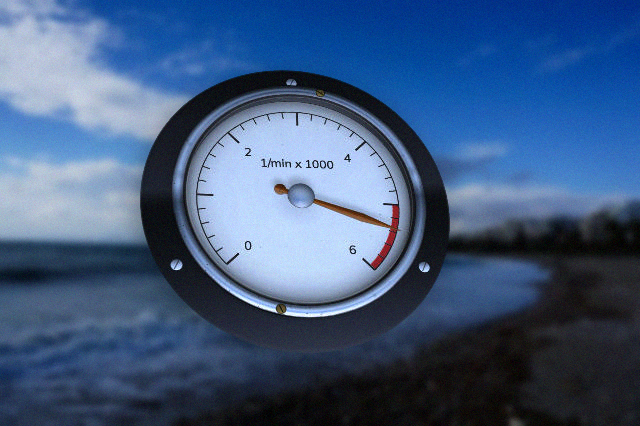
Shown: 5400 rpm
